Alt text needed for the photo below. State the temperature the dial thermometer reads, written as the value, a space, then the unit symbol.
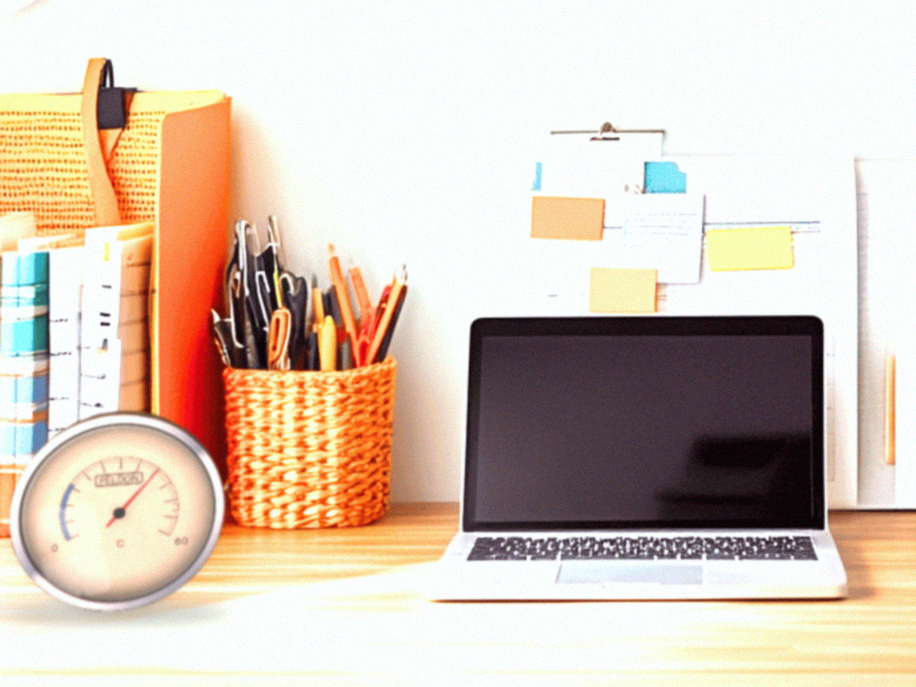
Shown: 40 °C
